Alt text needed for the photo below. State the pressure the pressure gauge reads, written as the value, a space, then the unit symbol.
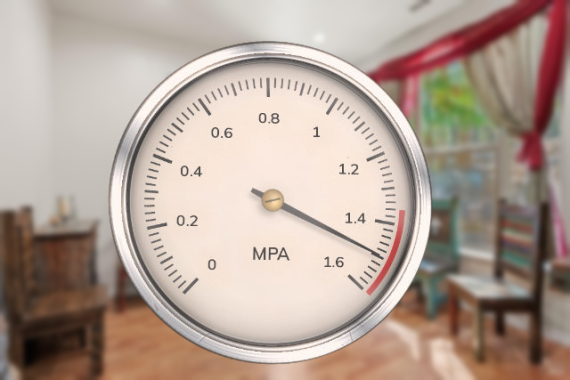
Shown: 1.5 MPa
